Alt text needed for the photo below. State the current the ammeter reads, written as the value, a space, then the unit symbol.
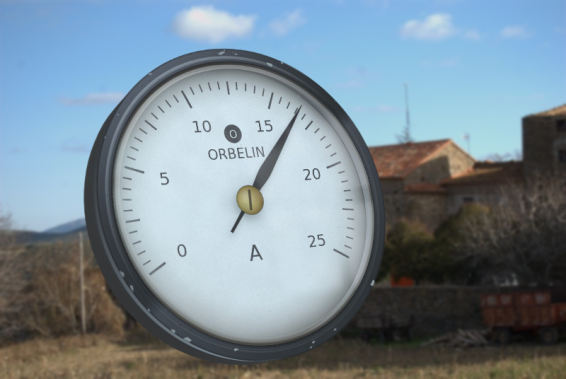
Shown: 16.5 A
